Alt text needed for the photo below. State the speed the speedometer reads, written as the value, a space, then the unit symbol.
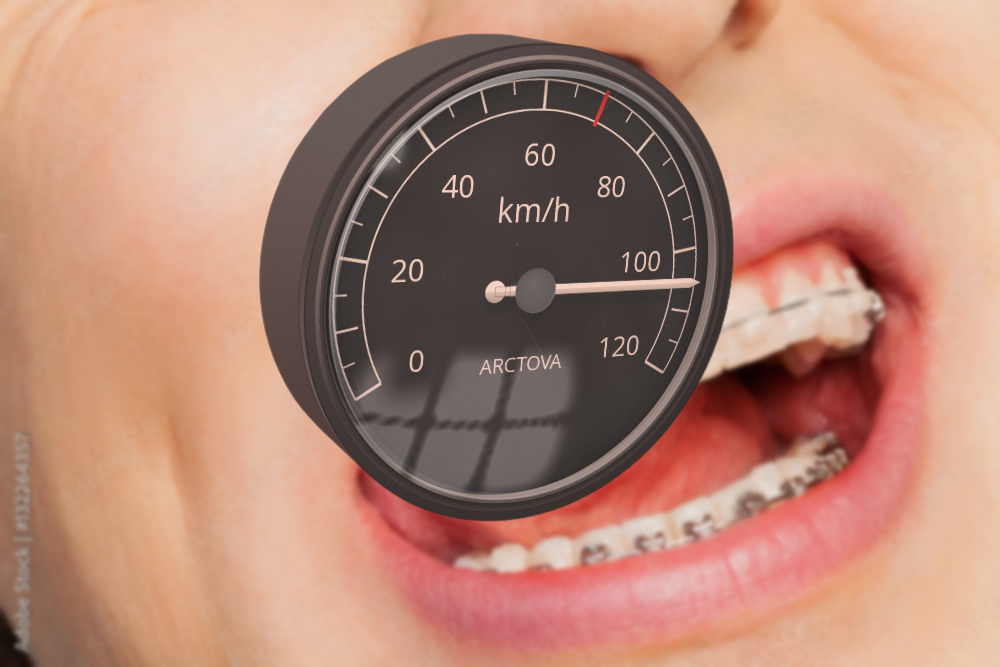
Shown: 105 km/h
